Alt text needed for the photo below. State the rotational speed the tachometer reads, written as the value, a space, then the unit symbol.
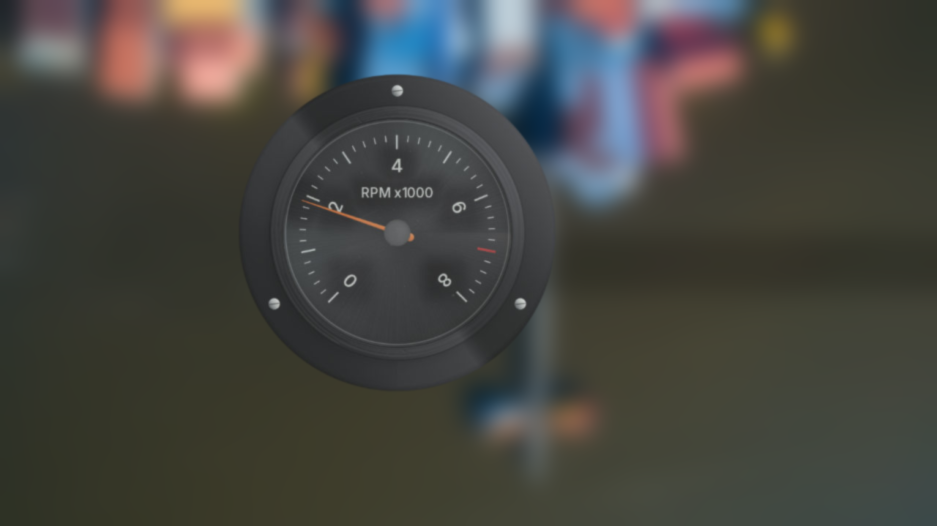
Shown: 1900 rpm
